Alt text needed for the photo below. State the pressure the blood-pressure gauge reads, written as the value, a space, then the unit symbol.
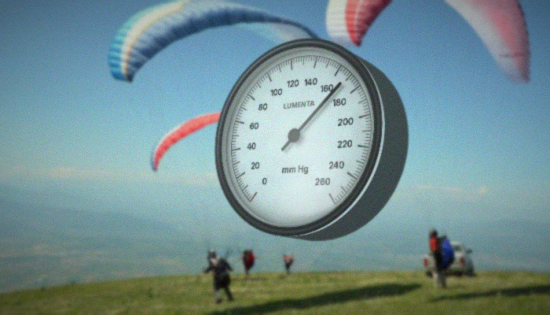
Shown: 170 mmHg
